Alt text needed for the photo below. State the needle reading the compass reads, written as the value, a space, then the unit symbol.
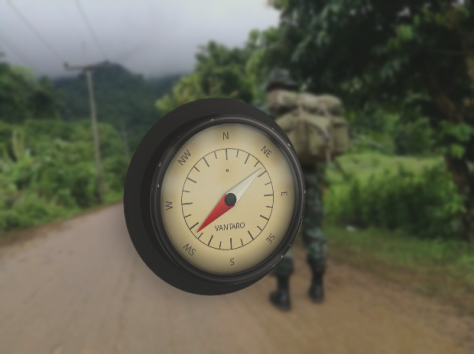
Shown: 232.5 °
